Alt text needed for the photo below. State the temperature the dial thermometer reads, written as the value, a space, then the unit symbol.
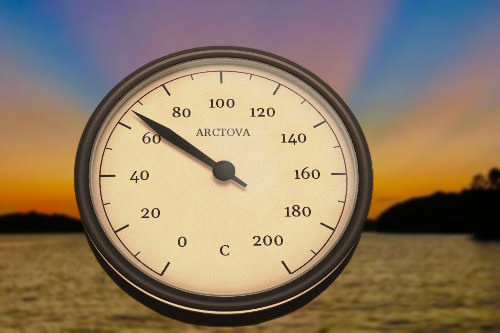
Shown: 65 °C
